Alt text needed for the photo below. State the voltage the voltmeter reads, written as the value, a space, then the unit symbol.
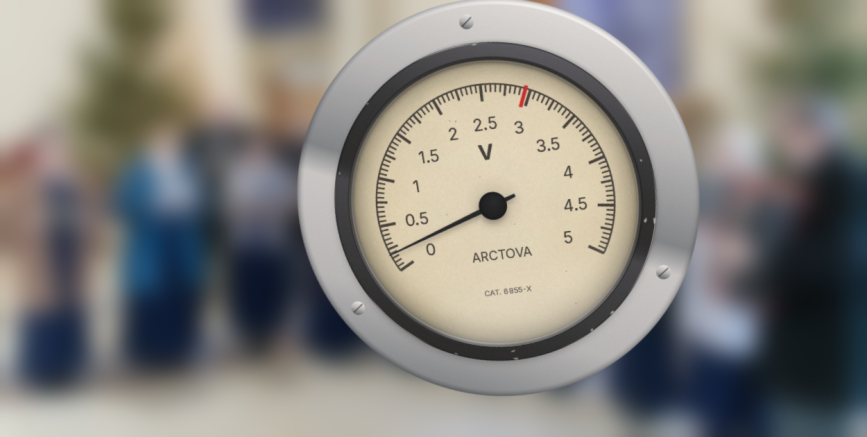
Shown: 0.2 V
